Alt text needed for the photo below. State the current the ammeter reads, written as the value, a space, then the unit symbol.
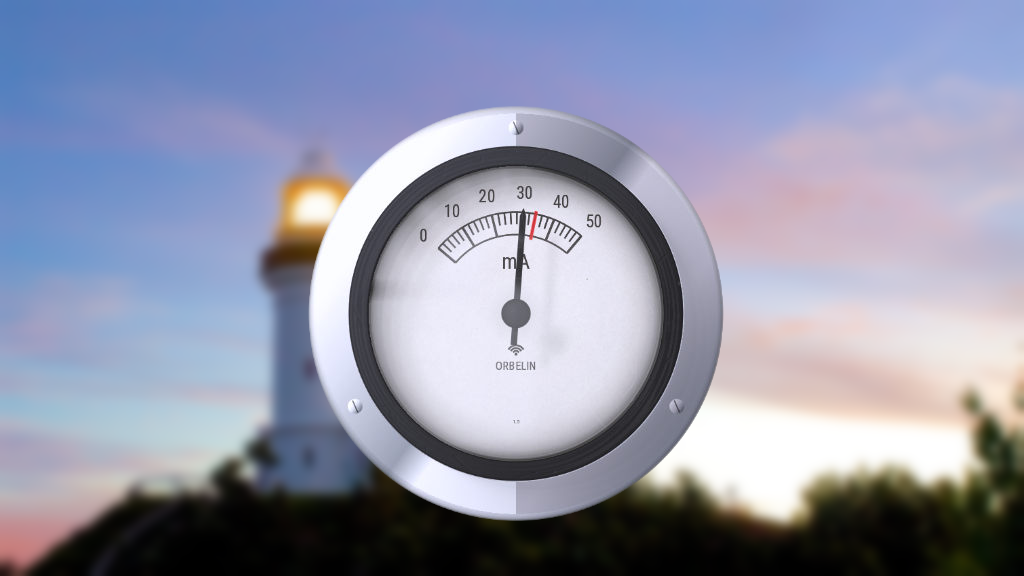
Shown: 30 mA
